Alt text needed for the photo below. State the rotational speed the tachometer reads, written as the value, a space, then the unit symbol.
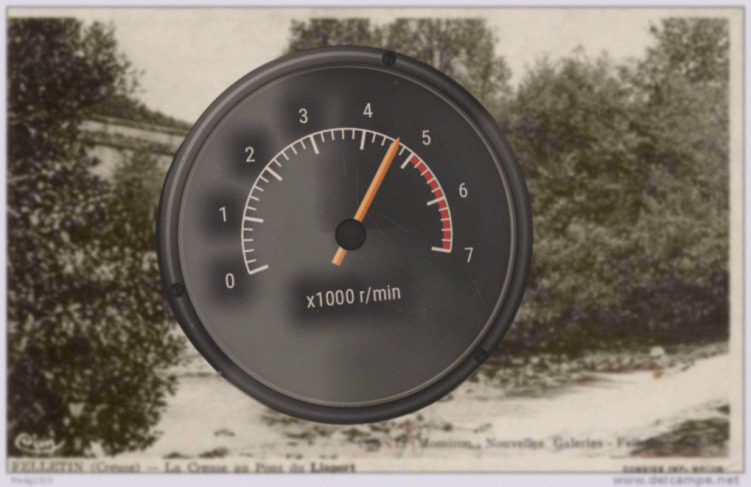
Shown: 4600 rpm
